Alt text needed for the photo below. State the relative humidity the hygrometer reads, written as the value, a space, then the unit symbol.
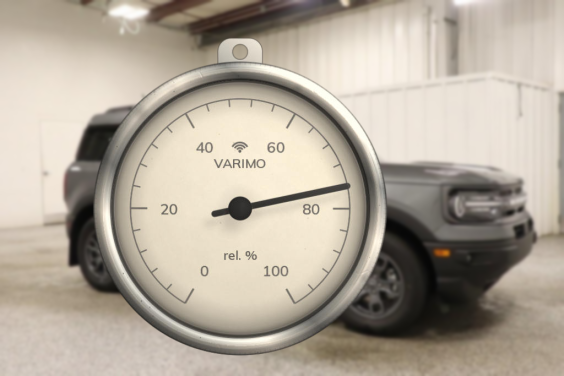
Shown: 76 %
